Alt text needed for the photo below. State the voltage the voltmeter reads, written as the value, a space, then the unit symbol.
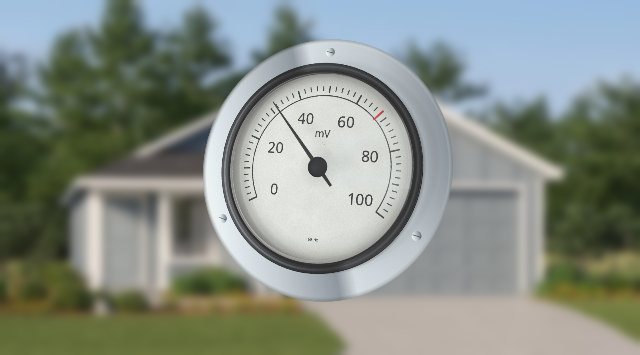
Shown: 32 mV
